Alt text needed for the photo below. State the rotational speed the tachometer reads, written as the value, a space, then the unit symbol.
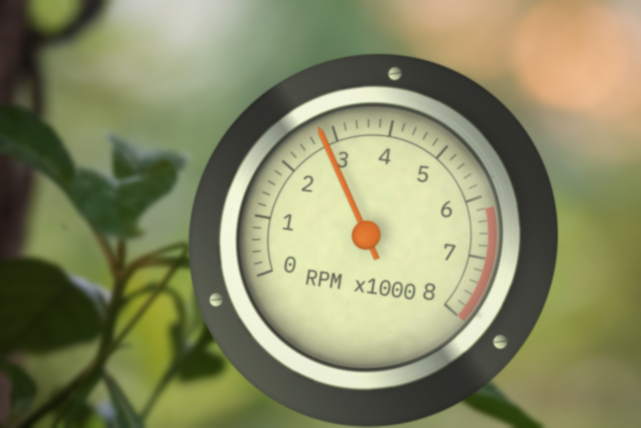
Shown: 2800 rpm
